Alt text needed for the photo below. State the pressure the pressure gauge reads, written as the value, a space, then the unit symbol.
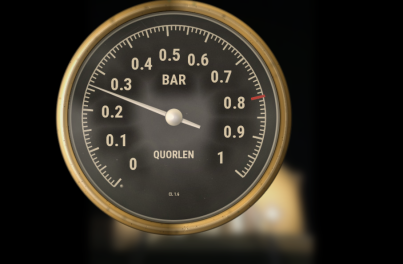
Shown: 0.26 bar
